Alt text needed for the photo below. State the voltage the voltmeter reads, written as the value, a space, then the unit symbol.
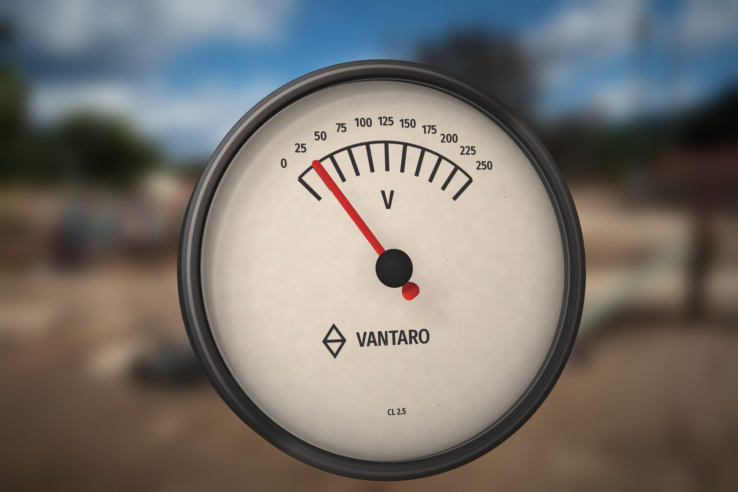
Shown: 25 V
